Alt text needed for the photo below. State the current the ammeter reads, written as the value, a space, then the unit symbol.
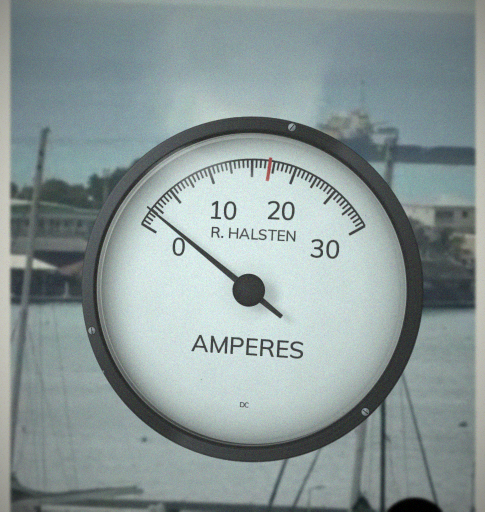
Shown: 2 A
